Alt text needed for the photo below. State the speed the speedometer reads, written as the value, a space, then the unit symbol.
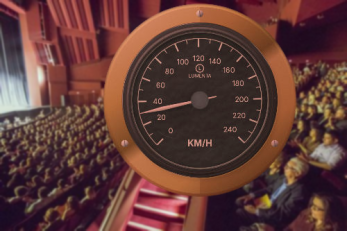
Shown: 30 km/h
